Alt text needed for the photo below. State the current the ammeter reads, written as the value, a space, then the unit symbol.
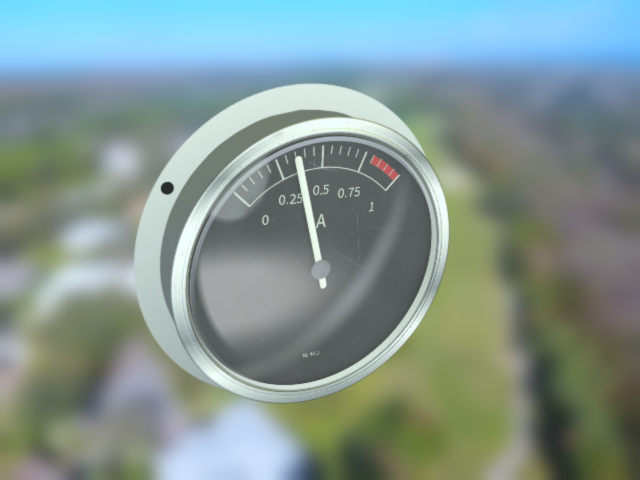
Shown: 0.35 A
